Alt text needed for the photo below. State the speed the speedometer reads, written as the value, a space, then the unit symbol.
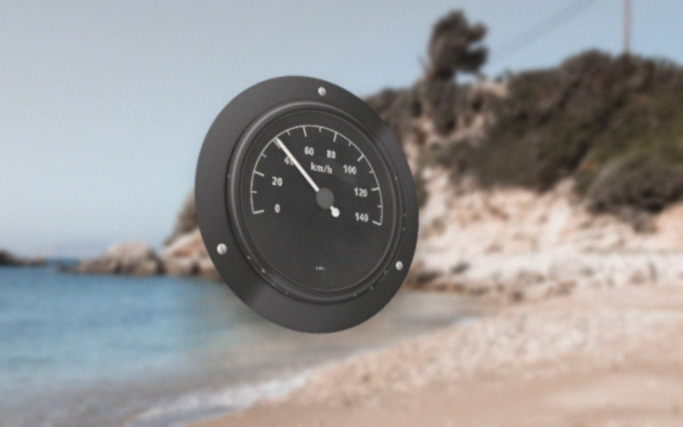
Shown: 40 km/h
